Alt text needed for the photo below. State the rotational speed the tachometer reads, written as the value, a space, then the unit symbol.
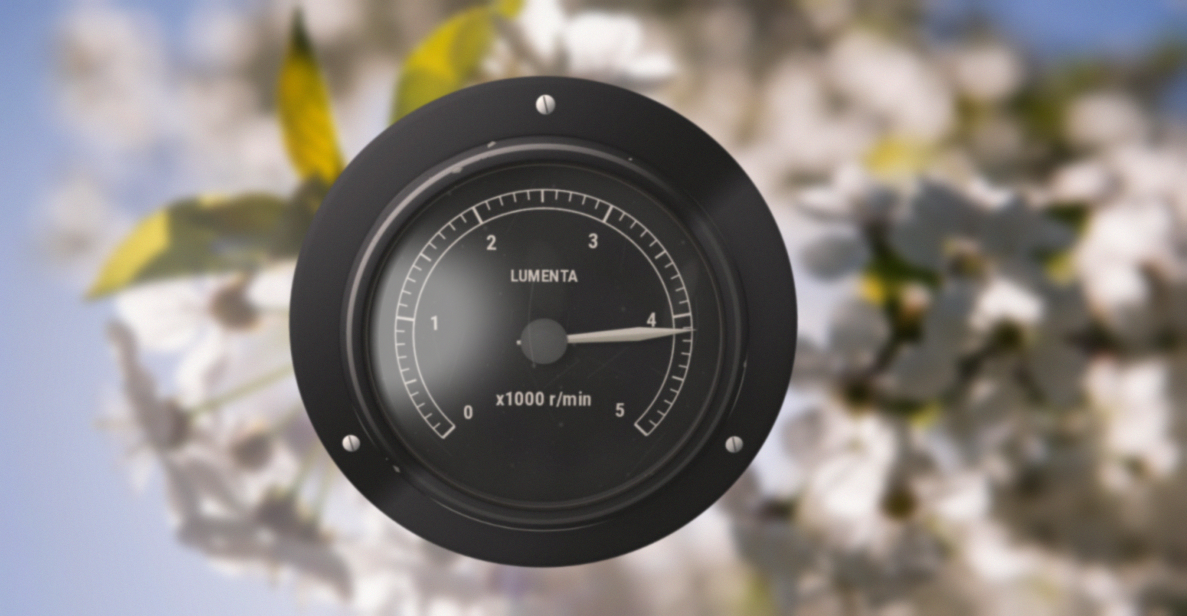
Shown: 4100 rpm
